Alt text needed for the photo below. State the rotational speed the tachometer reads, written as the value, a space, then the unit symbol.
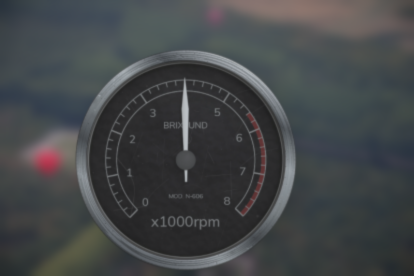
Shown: 4000 rpm
